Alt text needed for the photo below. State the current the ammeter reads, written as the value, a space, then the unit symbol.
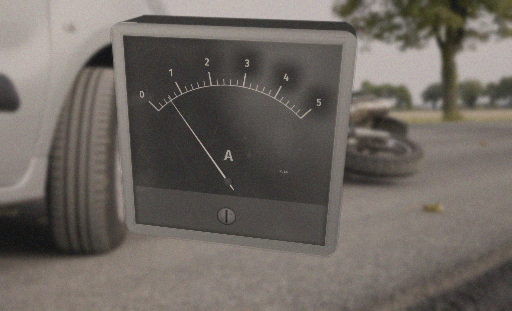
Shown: 0.6 A
